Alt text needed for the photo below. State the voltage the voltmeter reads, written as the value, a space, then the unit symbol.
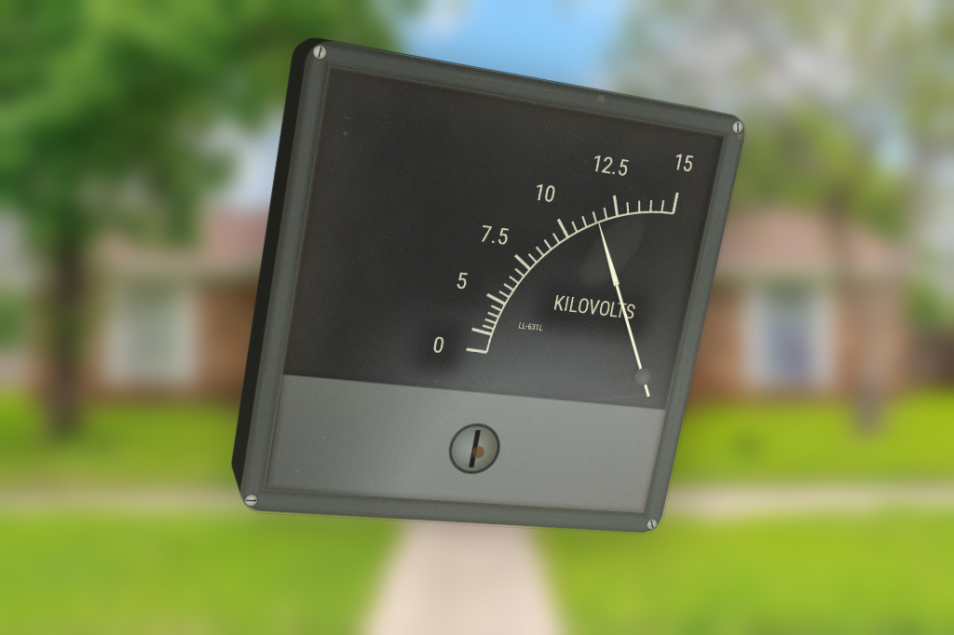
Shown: 11.5 kV
